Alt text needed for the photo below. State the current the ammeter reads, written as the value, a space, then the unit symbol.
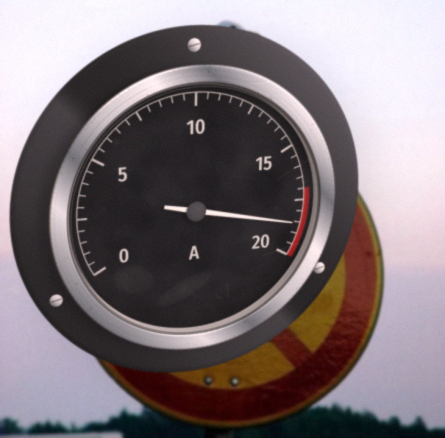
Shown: 18.5 A
